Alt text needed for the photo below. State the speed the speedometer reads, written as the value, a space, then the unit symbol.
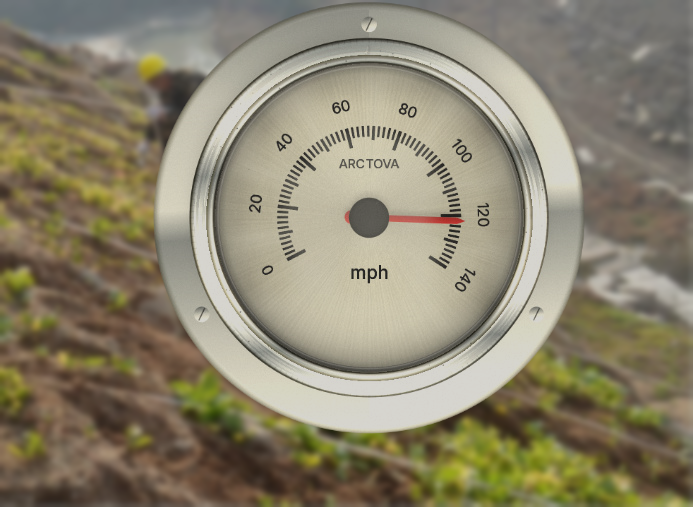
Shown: 122 mph
